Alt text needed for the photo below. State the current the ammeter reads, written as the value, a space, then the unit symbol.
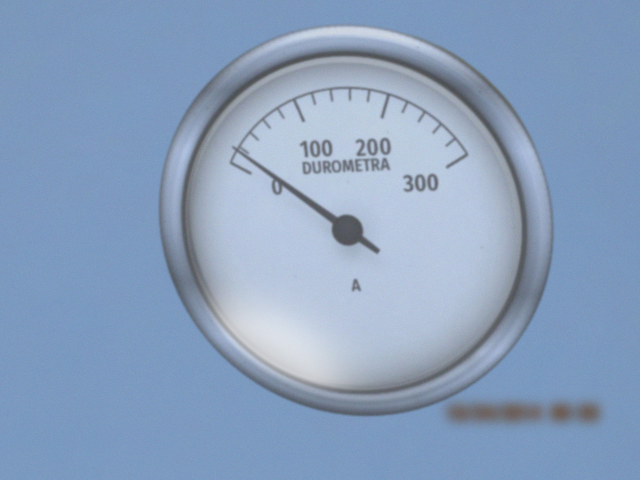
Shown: 20 A
